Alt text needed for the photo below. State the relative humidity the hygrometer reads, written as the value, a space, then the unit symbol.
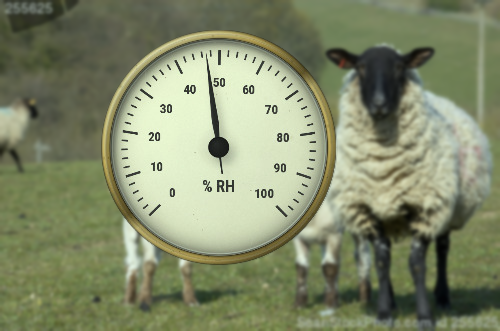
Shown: 47 %
